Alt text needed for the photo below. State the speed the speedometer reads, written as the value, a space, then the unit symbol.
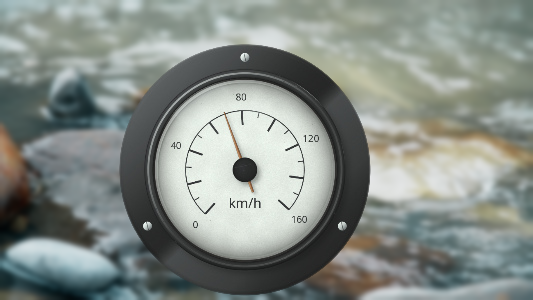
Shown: 70 km/h
